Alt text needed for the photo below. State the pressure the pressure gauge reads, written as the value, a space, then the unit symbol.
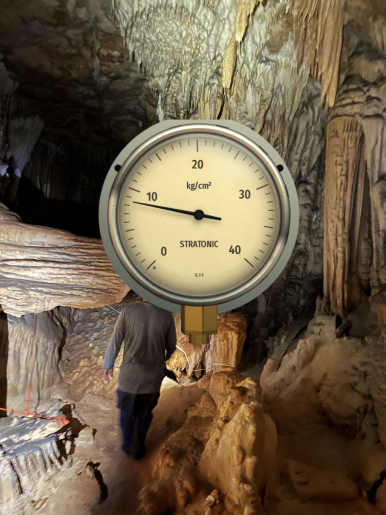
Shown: 8.5 kg/cm²
